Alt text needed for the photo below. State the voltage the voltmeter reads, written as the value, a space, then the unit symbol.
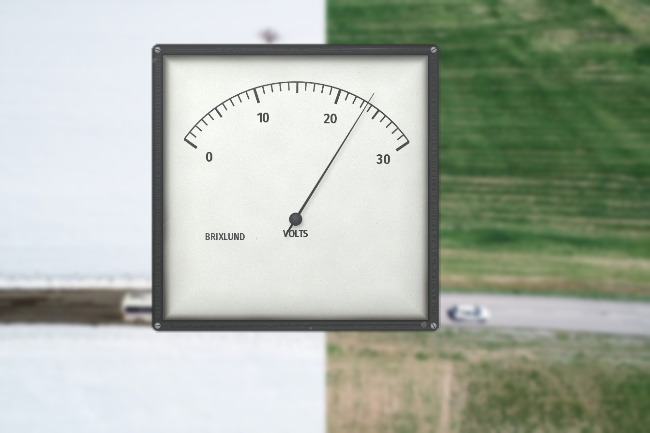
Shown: 23.5 V
